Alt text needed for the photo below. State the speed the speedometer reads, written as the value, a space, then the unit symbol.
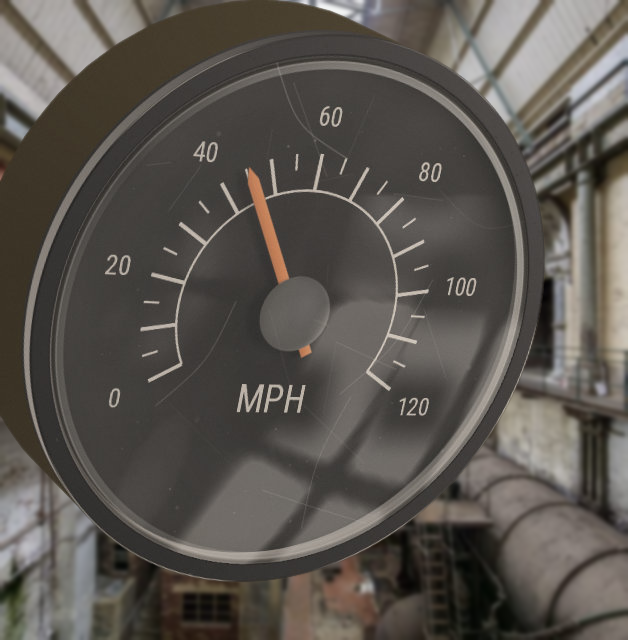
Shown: 45 mph
